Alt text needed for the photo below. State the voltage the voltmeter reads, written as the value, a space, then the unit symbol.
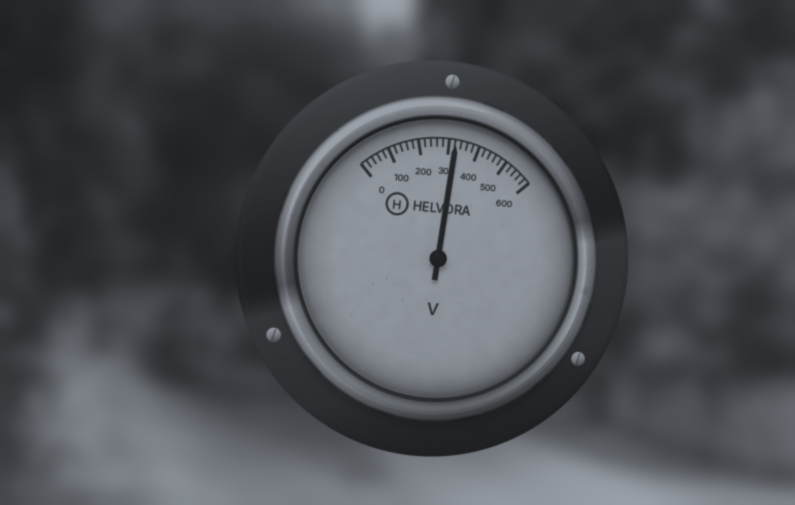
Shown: 320 V
